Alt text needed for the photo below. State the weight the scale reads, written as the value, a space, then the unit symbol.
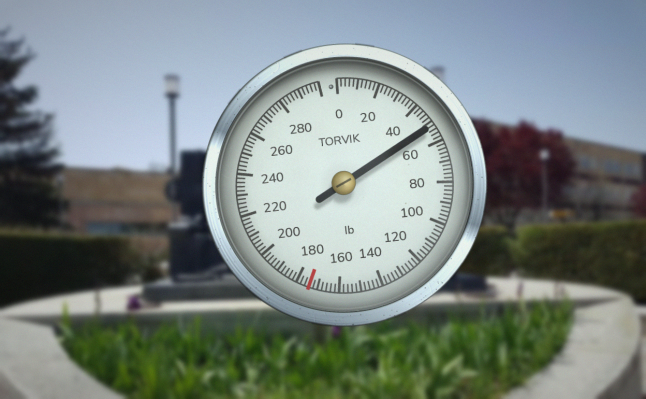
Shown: 52 lb
